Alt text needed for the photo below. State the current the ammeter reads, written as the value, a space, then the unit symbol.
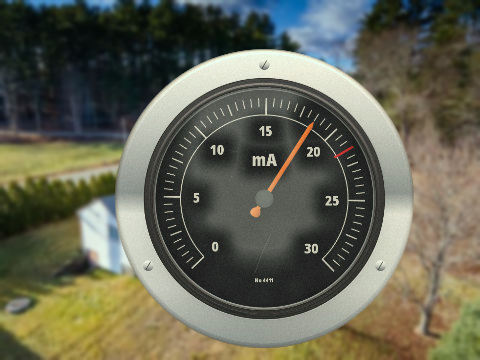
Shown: 18.5 mA
